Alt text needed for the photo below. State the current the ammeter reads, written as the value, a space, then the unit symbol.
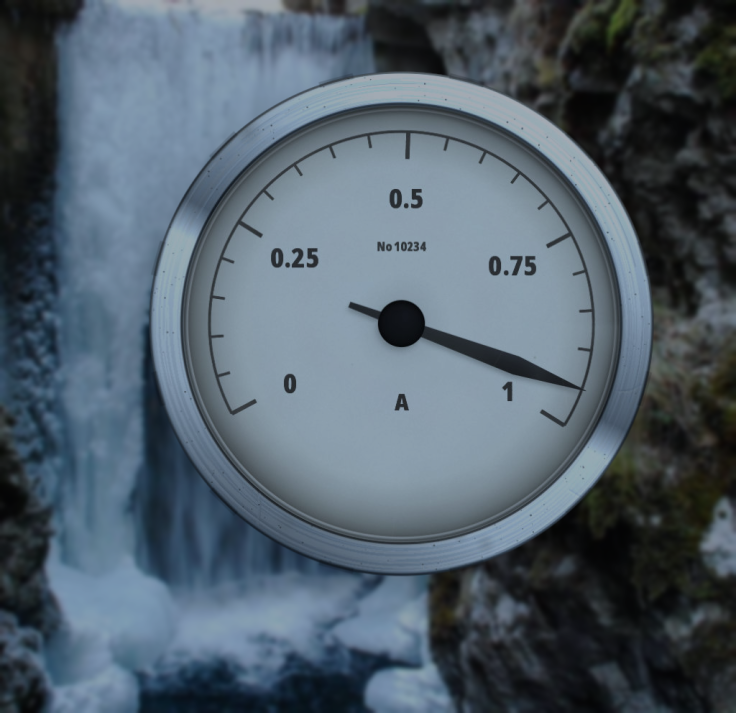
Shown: 0.95 A
